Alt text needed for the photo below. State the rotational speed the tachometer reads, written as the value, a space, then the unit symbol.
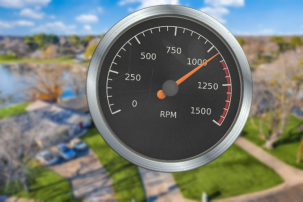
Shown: 1050 rpm
